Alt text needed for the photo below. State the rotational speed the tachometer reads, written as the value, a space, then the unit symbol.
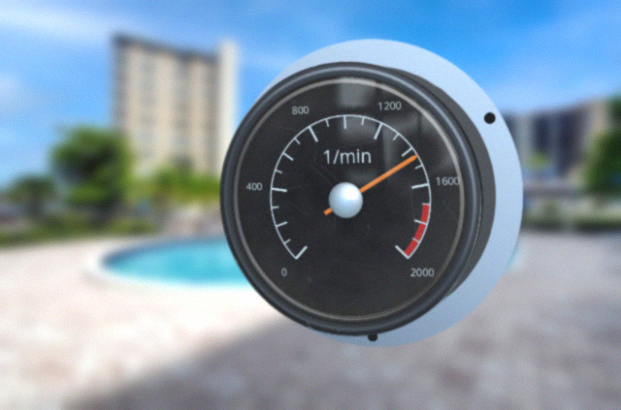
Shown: 1450 rpm
